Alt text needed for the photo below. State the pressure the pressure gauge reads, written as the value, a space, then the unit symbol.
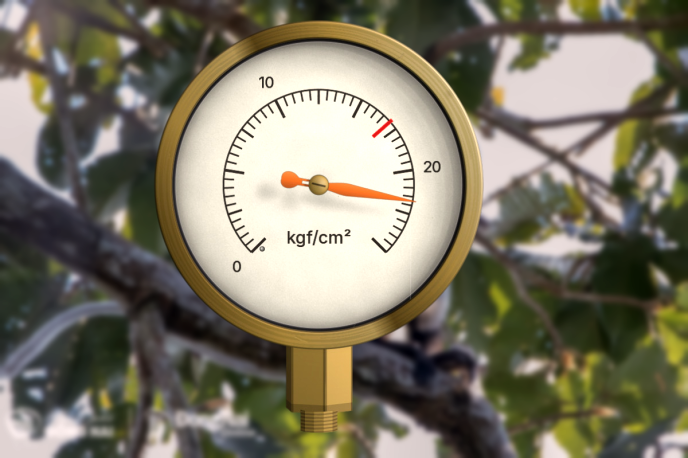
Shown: 21.75 kg/cm²
